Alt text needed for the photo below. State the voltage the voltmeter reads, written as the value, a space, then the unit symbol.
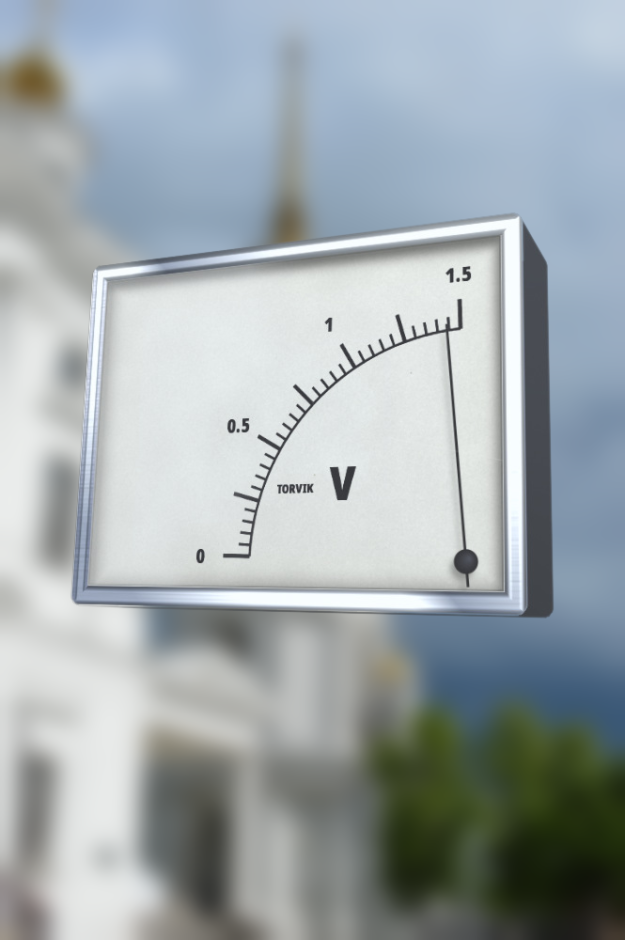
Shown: 1.45 V
